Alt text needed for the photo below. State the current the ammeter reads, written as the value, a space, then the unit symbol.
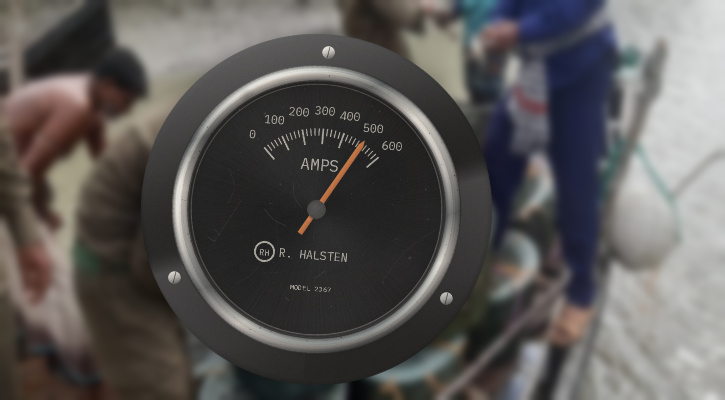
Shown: 500 A
